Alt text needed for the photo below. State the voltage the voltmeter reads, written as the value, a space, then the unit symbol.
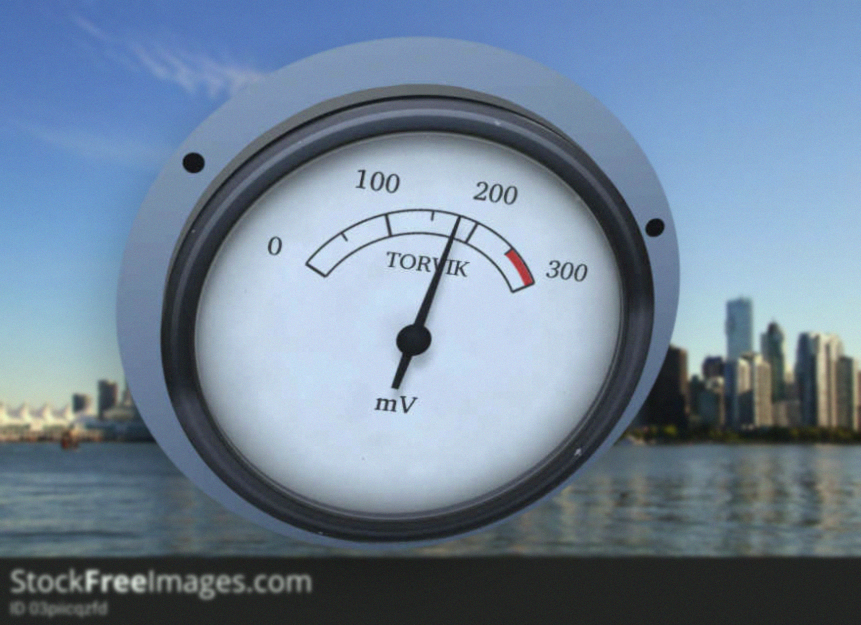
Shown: 175 mV
